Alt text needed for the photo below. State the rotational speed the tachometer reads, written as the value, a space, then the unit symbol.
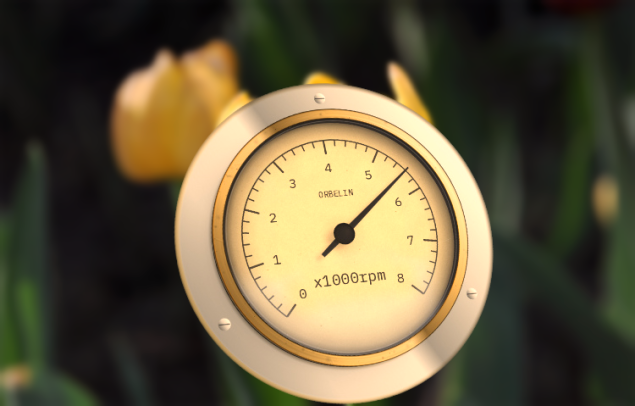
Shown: 5600 rpm
